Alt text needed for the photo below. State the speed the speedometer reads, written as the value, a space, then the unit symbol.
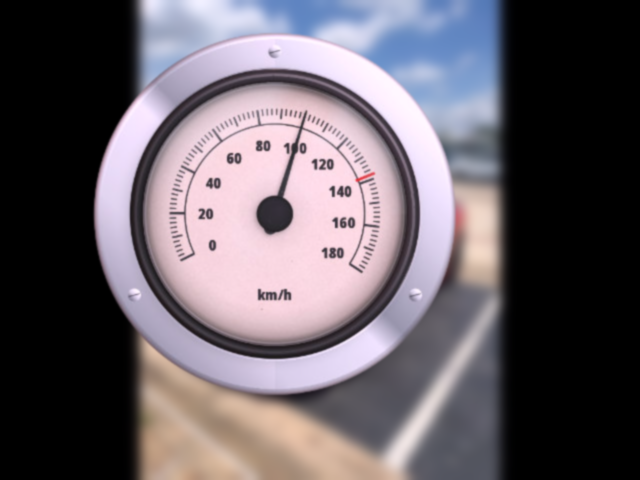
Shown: 100 km/h
